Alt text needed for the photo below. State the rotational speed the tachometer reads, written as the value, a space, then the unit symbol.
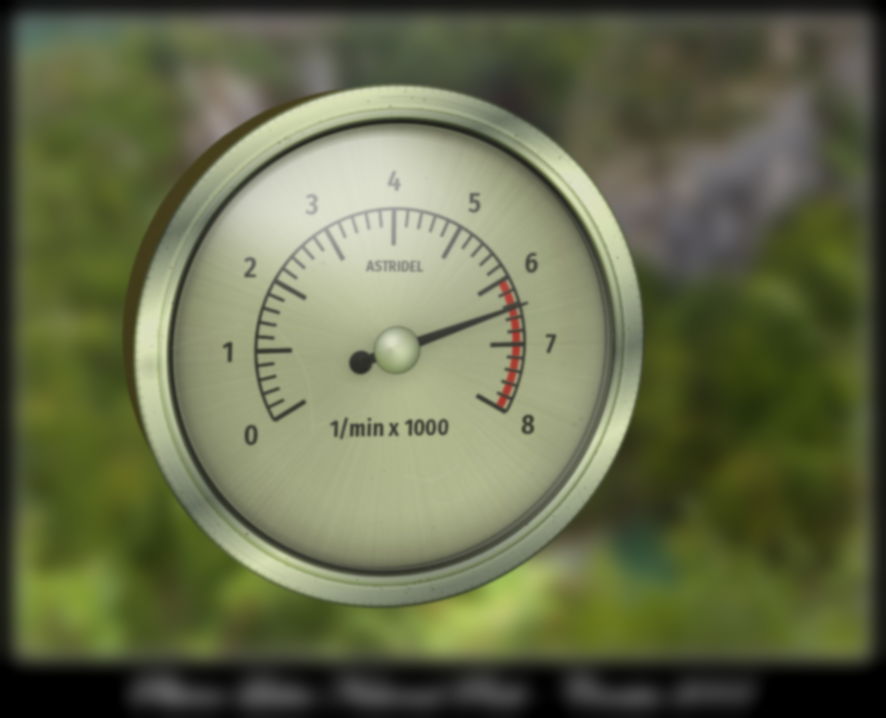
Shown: 6400 rpm
